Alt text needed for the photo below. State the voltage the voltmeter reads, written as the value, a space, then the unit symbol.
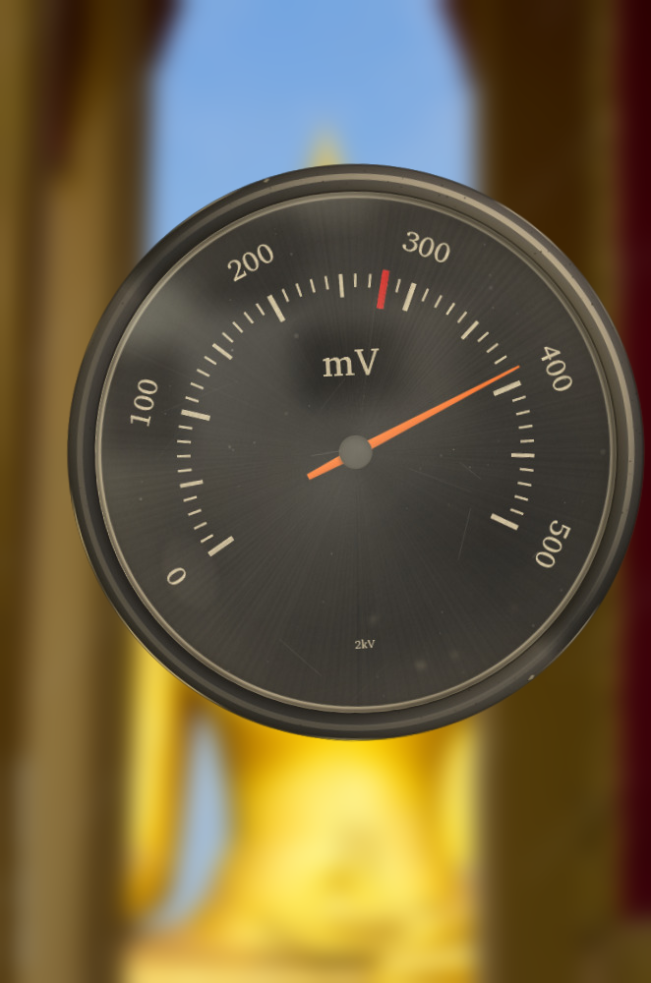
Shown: 390 mV
